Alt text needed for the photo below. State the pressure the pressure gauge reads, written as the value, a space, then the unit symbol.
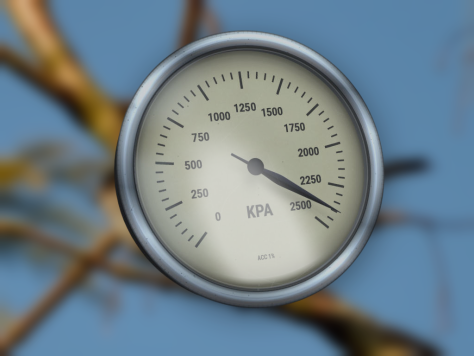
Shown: 2400 kPa
